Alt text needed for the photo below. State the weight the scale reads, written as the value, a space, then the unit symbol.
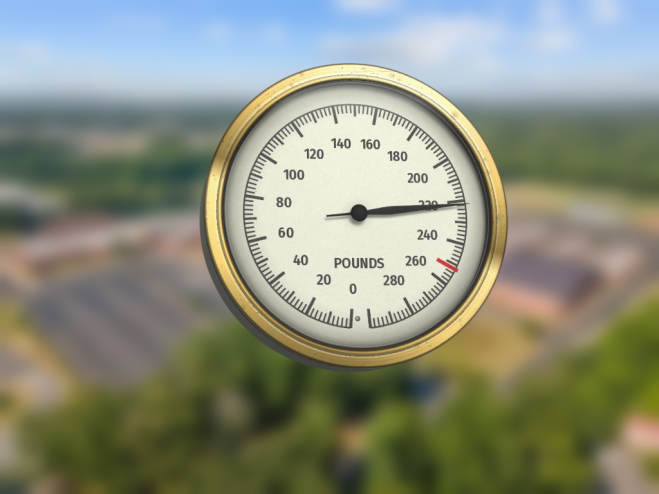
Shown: 222 lb
